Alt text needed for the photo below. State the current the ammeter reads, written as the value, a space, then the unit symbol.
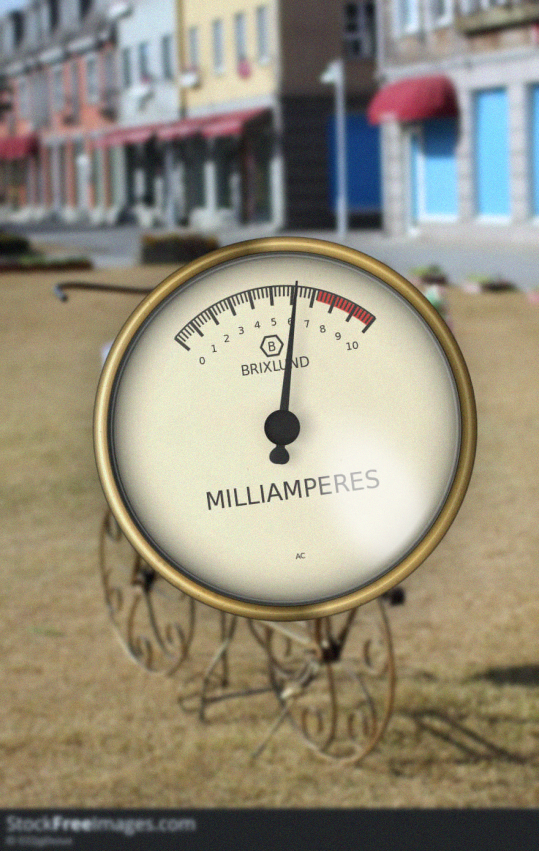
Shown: 6.2 mA
